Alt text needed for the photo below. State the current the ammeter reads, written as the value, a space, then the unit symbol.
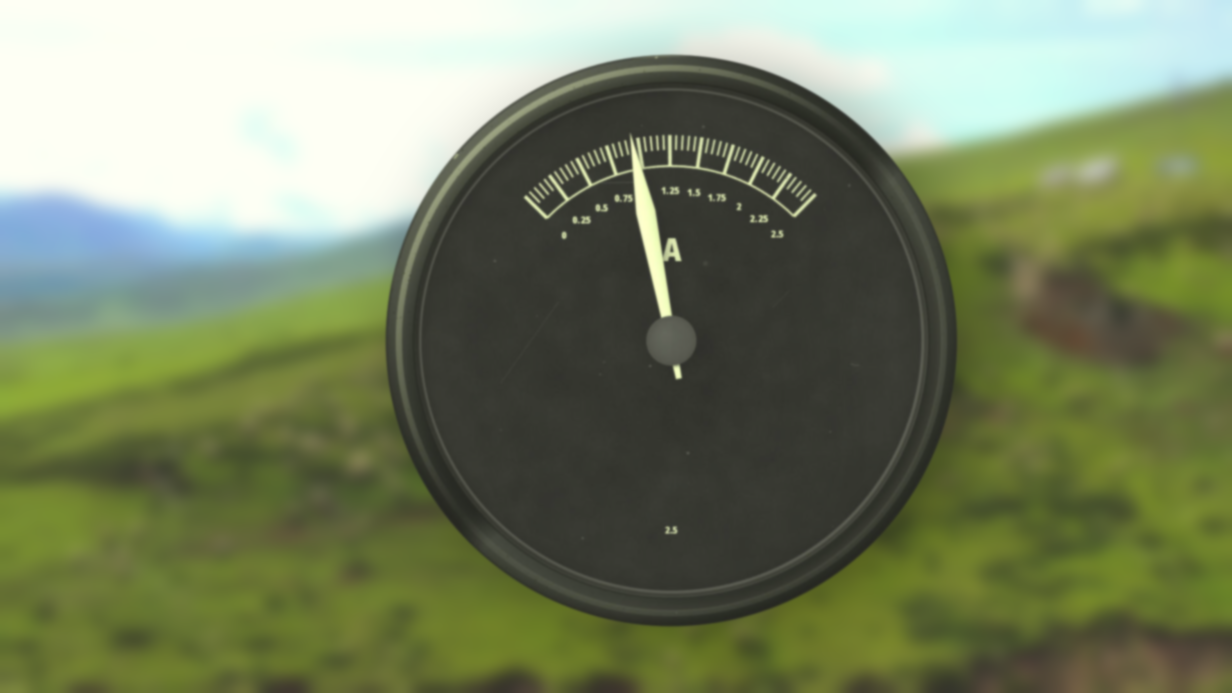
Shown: 0.95 A
